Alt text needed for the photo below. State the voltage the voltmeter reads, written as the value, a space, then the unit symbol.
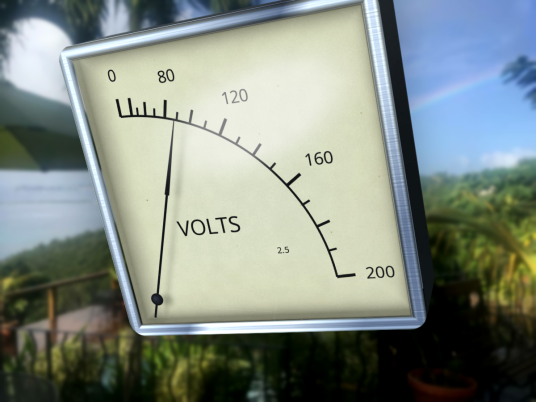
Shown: 90 V
